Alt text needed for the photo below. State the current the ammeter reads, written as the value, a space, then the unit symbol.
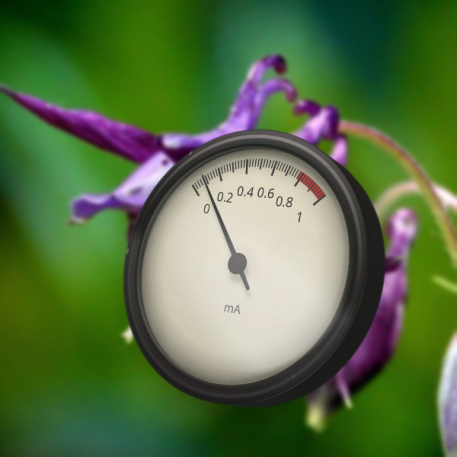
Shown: 0.1 mA
